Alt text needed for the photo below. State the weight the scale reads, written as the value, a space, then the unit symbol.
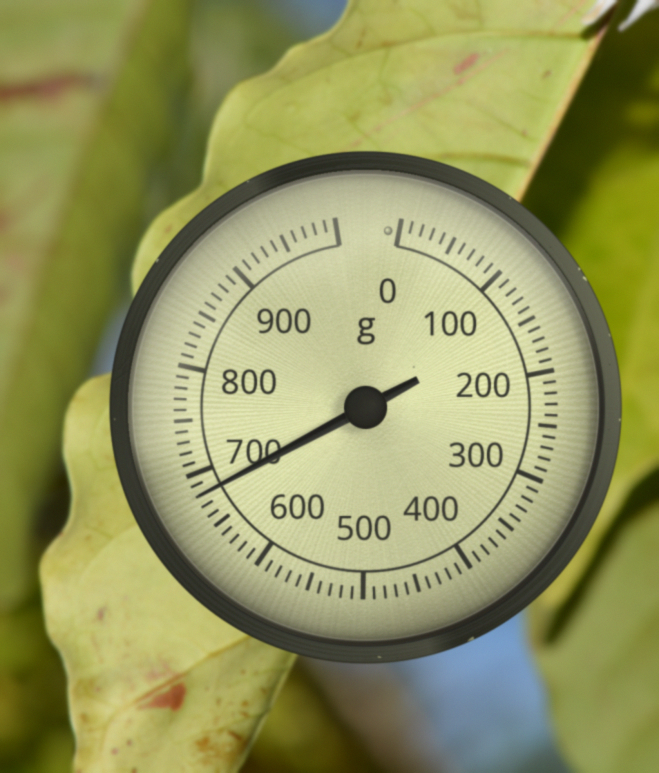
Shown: 680 g
